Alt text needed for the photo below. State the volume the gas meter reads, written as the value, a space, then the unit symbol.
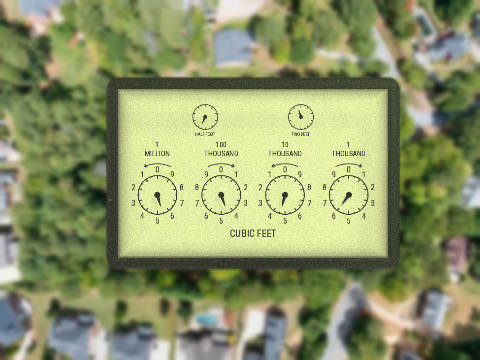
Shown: 544600 ft³
